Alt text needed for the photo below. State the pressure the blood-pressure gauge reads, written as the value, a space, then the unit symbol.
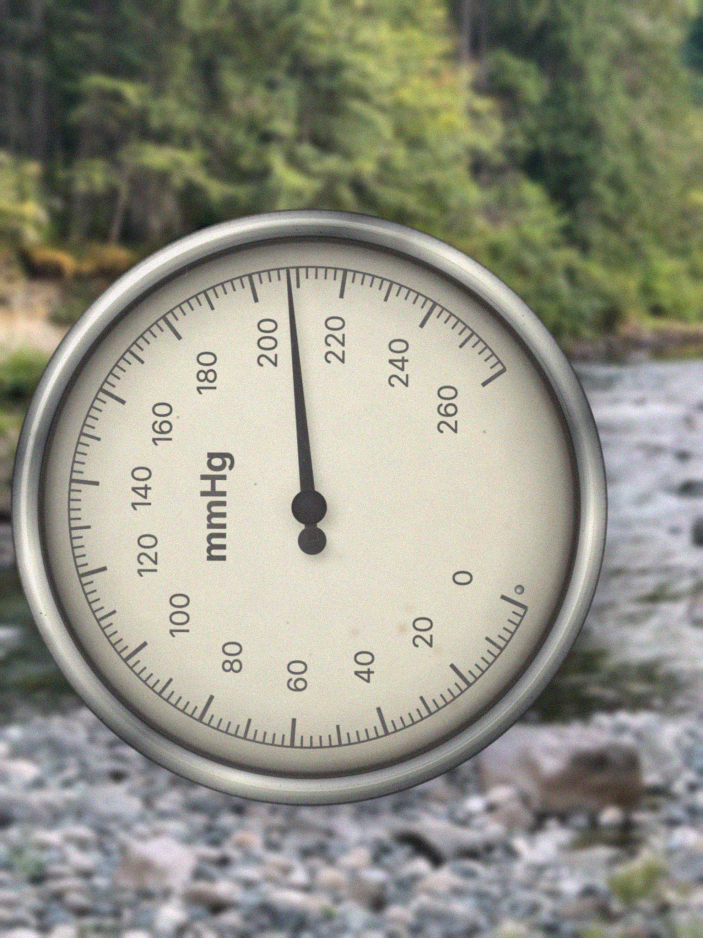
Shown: 208 mmHg
